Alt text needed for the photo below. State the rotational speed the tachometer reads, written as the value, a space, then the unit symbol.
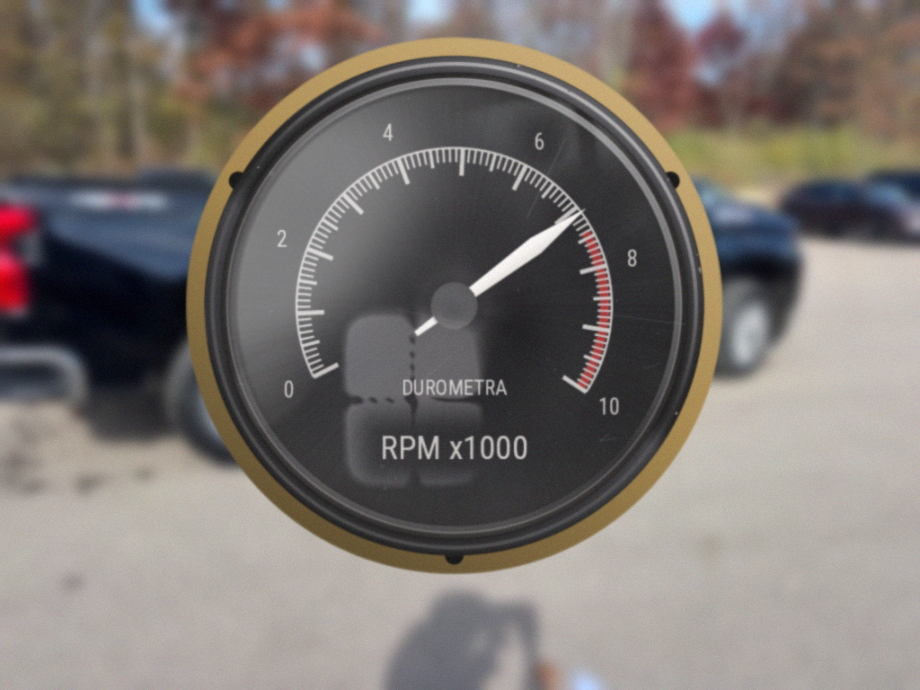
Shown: 7100 rpm
